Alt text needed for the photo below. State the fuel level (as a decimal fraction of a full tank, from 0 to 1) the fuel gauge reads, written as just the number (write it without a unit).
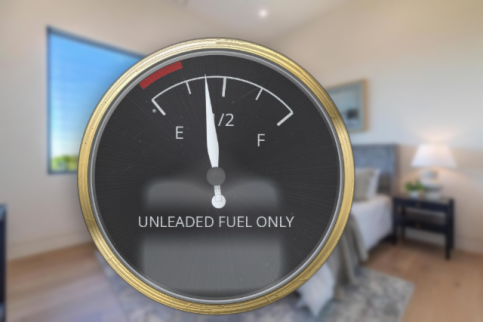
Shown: 0.375
